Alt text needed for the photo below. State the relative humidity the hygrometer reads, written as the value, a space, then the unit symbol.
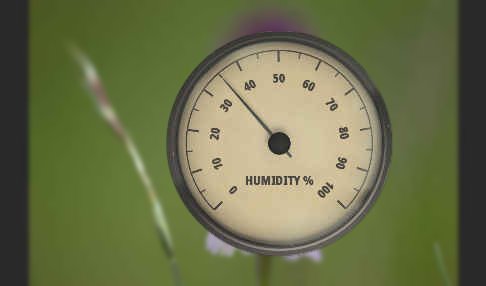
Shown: 35 %
